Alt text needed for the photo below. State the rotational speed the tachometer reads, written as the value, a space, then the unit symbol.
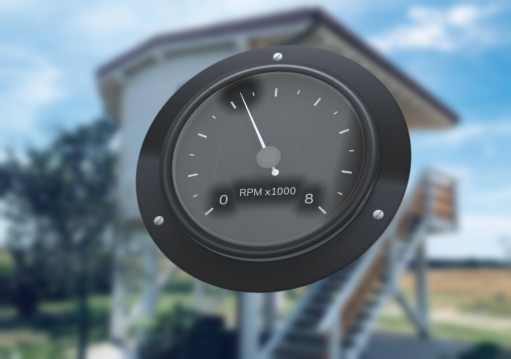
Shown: 3250 rpm
